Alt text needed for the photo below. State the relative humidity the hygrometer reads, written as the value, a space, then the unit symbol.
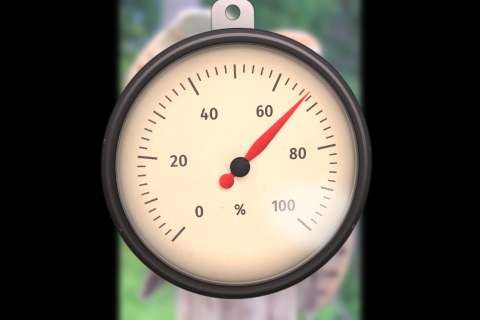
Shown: 67 %
